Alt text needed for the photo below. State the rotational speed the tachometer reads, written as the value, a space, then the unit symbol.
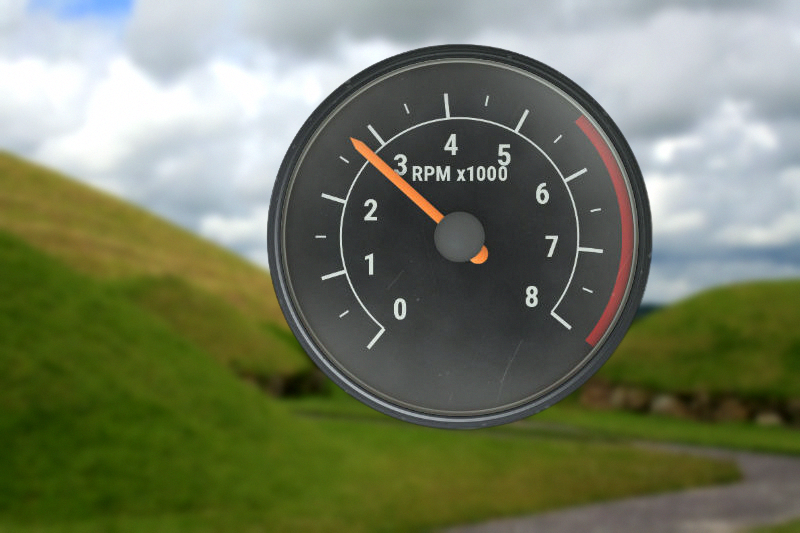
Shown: 2750 rpm
